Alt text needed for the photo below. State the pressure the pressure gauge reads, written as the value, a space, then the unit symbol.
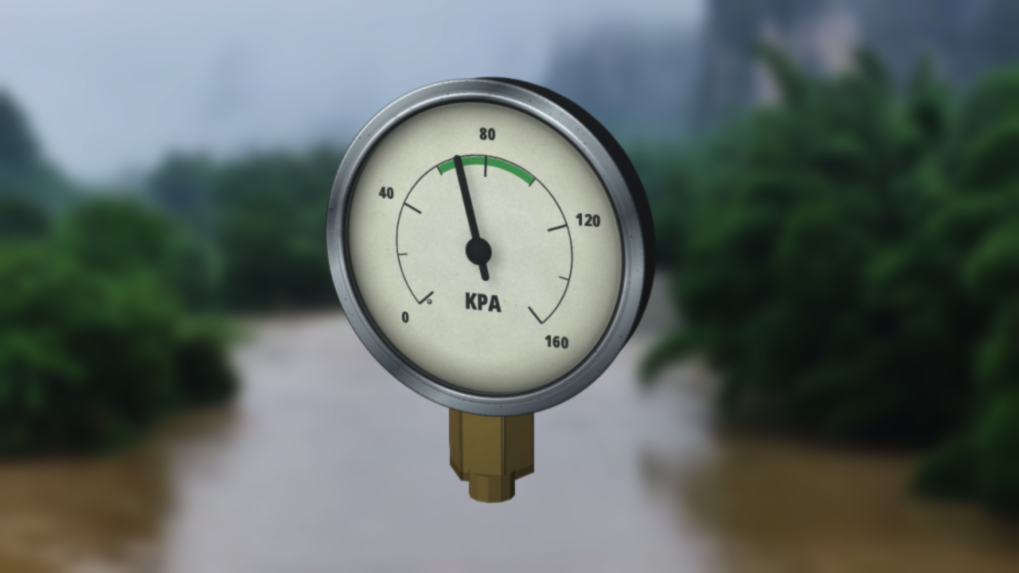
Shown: 70 kPa
